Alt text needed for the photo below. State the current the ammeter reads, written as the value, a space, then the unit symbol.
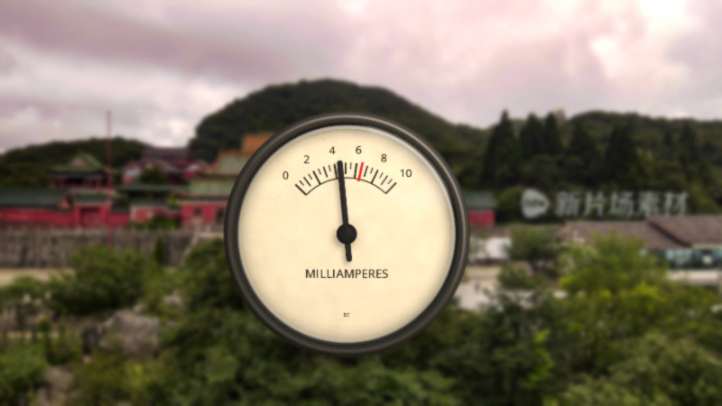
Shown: 4.5 mA
